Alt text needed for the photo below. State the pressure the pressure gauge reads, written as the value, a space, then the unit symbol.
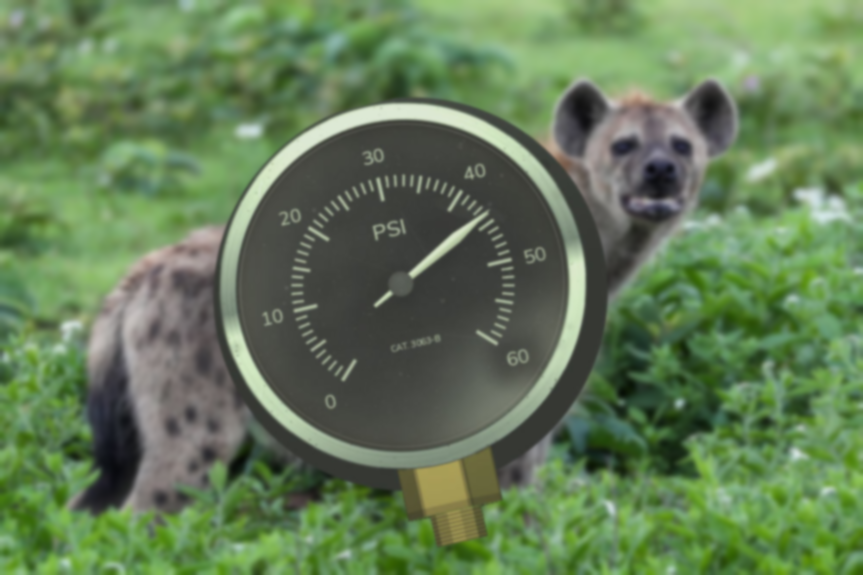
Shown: 44 psi
